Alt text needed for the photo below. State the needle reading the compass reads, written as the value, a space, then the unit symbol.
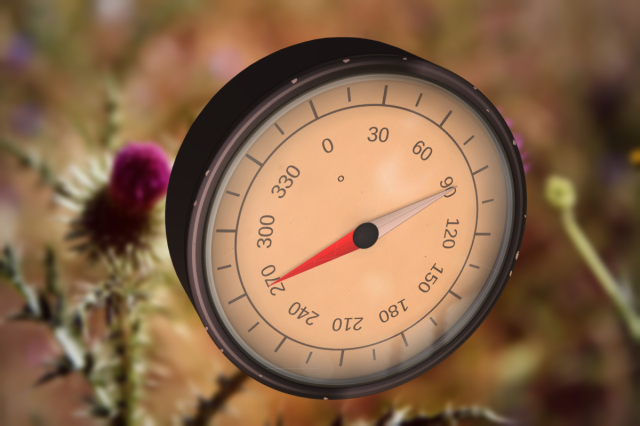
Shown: 270 °
